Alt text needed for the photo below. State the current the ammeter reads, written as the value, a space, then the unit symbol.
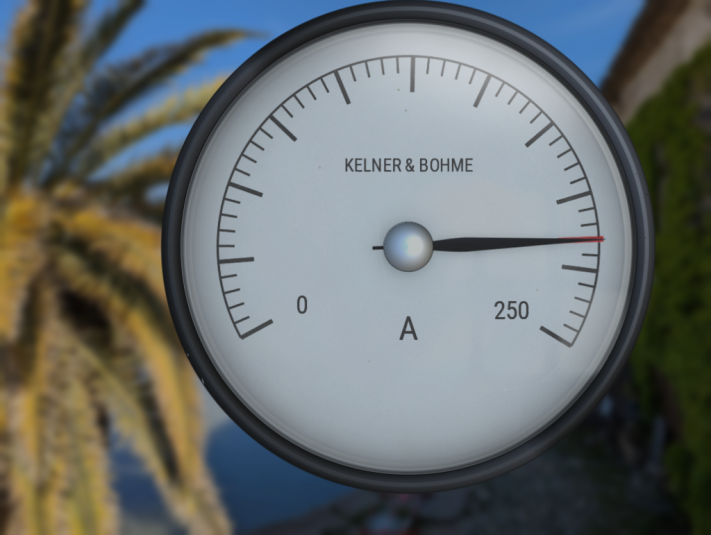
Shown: 215 A
